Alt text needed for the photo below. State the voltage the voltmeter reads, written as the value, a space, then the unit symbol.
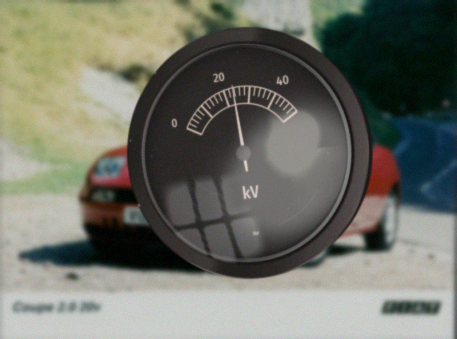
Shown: 24 kV
